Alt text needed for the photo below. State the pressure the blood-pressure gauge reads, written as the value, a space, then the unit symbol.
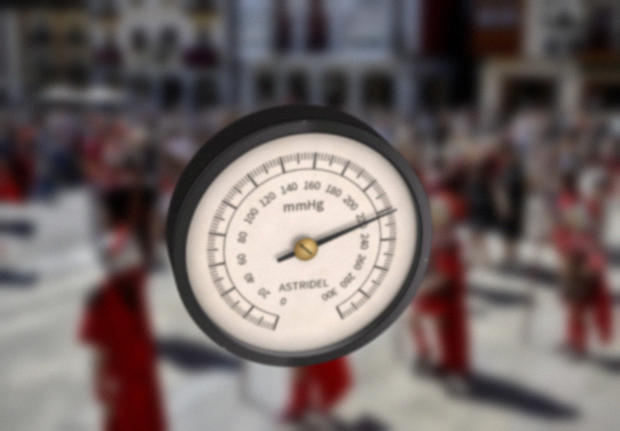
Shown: 220 mmHg
